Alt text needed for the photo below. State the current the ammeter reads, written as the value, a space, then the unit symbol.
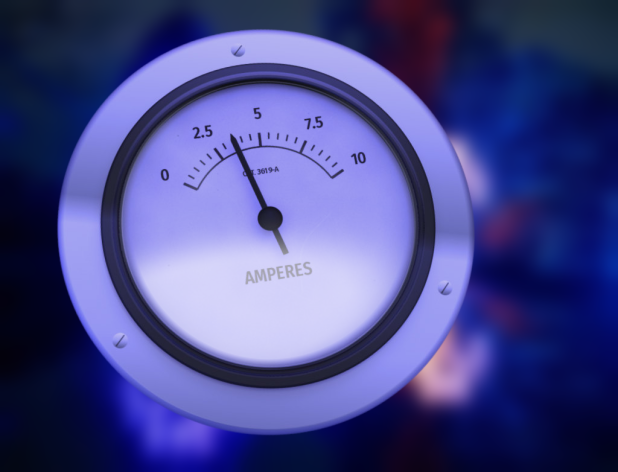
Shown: 3.5 A
